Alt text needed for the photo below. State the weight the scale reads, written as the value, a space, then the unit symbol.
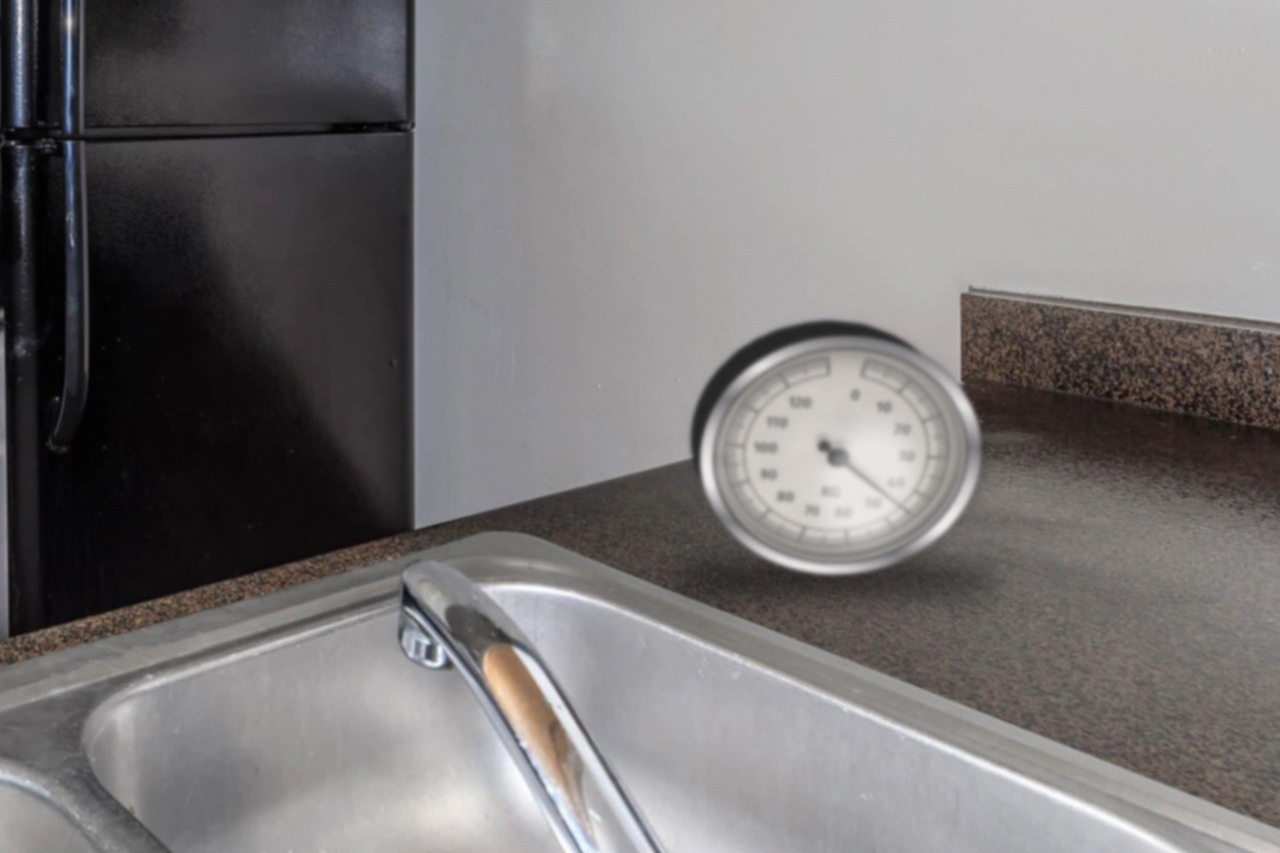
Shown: 45 kg
